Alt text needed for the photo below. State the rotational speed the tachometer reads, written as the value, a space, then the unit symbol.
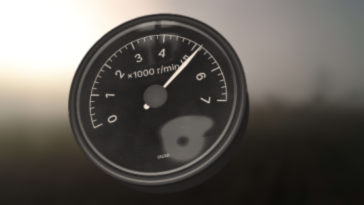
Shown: 5200 rpm
